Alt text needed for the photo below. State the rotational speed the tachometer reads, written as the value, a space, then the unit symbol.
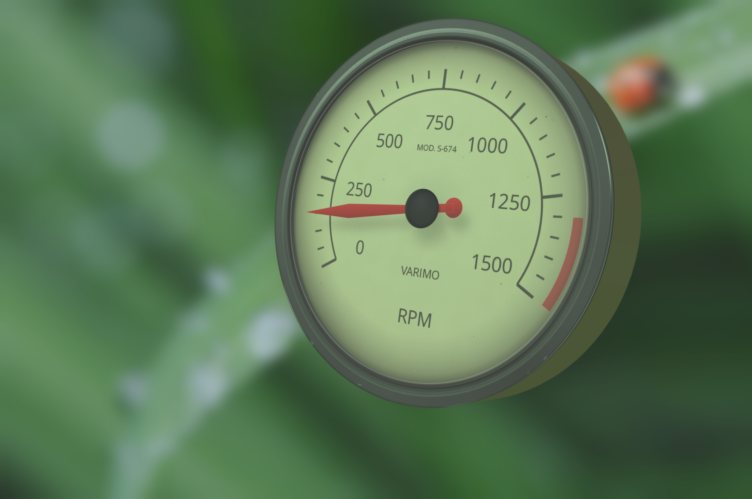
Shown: 150 rpm
